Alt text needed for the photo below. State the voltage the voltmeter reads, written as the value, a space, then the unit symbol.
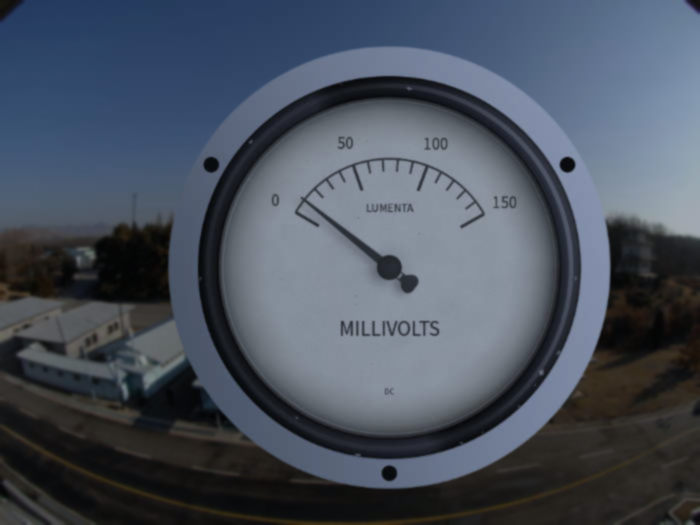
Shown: 10 mV
